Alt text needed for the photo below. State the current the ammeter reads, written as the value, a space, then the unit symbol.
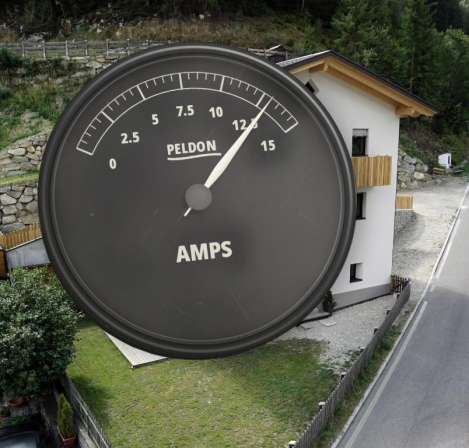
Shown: 13 A
